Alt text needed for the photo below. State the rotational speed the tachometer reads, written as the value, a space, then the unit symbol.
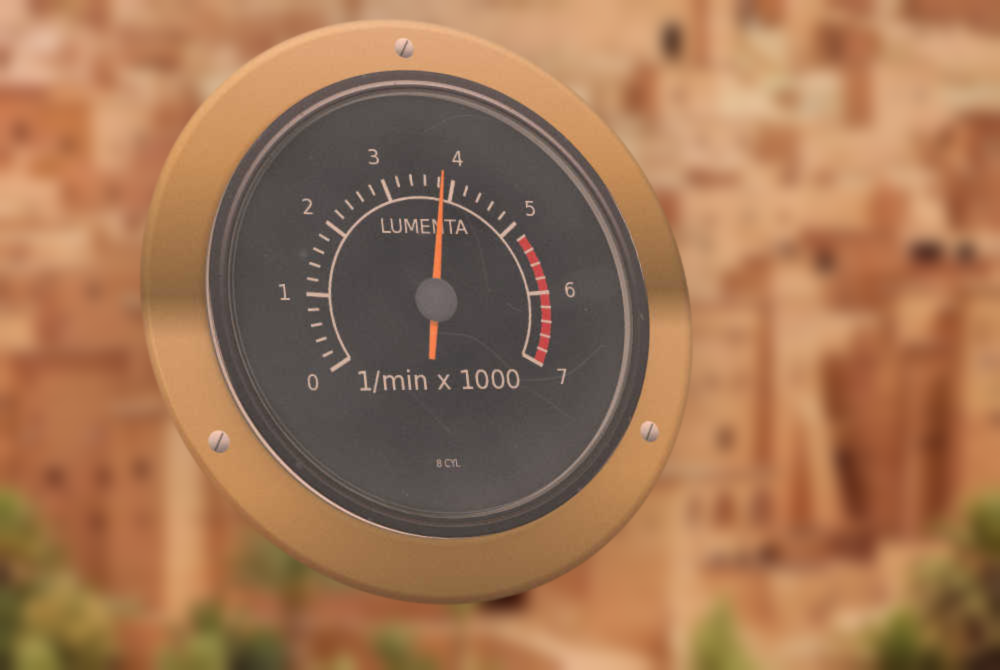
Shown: 3800 rpm
